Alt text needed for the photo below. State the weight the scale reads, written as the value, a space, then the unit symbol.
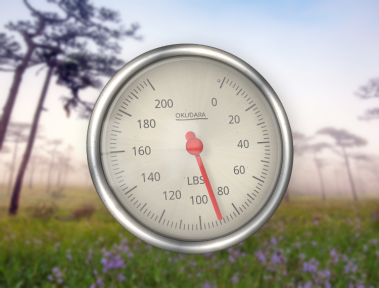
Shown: 90 lb
